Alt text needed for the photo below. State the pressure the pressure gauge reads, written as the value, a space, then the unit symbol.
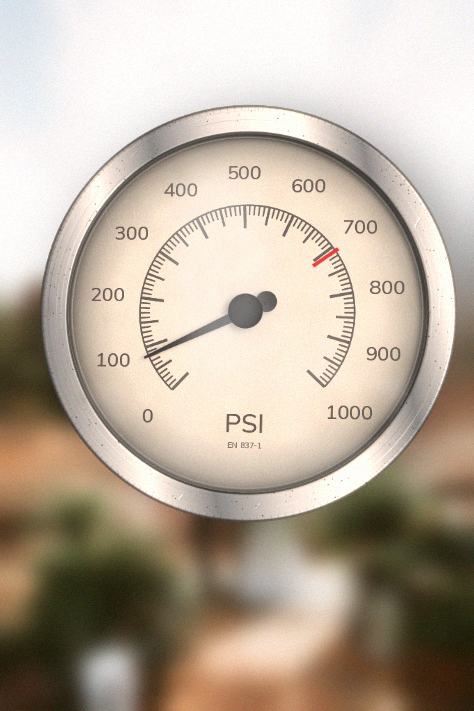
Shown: 80 psi
